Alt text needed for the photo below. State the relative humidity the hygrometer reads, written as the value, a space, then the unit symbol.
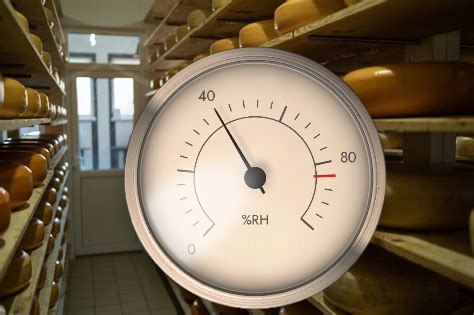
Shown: 40 %
